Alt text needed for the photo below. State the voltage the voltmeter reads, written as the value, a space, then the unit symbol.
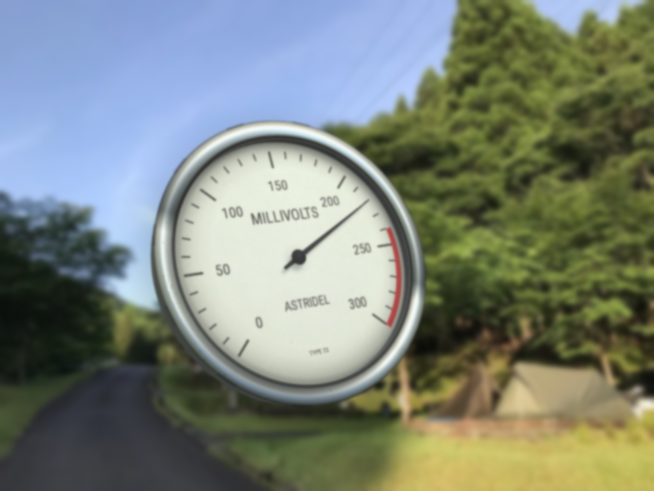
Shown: 220 mV
